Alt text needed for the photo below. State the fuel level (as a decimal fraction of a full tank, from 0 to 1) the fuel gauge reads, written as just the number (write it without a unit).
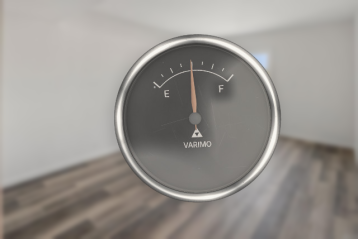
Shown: 0.5
